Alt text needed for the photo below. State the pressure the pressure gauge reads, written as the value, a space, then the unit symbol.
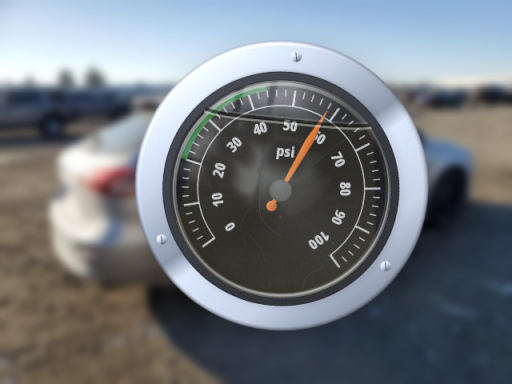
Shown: 58 psi
